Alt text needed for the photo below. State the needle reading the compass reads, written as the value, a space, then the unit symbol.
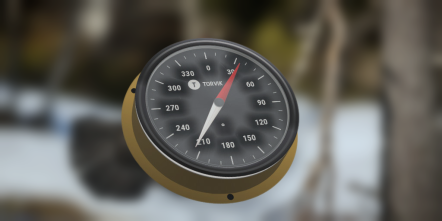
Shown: 35 °
